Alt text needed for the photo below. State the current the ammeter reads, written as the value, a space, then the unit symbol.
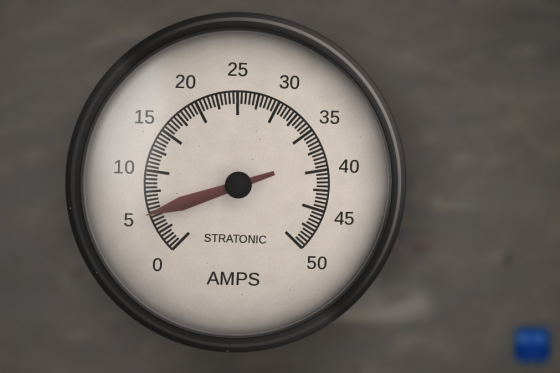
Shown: 5 A
